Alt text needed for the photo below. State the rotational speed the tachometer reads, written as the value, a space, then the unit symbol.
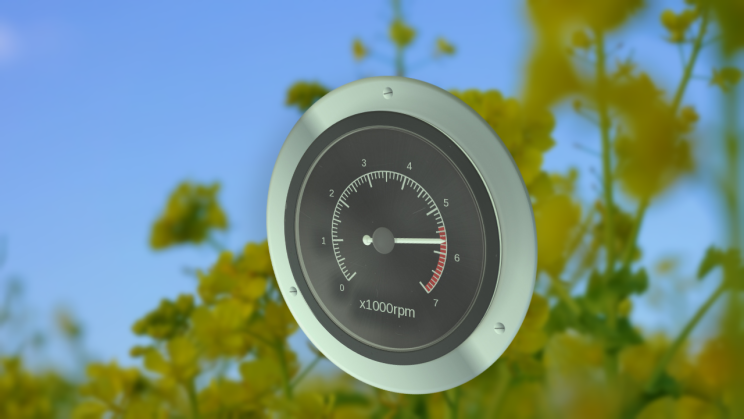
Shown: 5700 rpm
